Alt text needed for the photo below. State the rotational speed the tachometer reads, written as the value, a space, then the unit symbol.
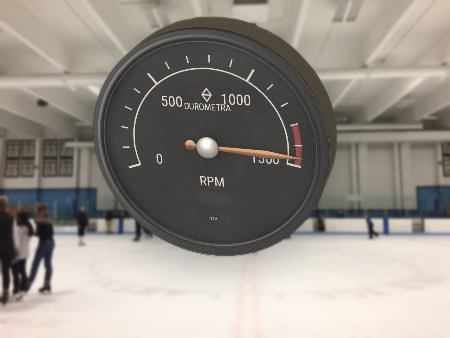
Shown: 1450 rpm
